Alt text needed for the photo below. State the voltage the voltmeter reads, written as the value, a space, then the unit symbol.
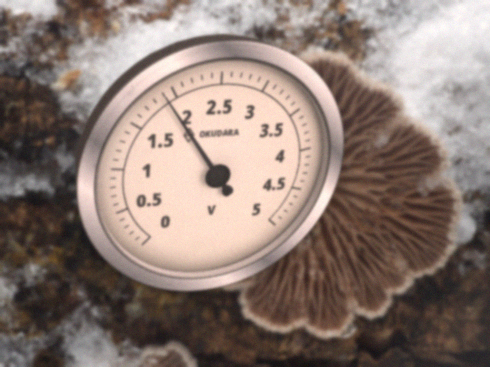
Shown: 1.9 V
